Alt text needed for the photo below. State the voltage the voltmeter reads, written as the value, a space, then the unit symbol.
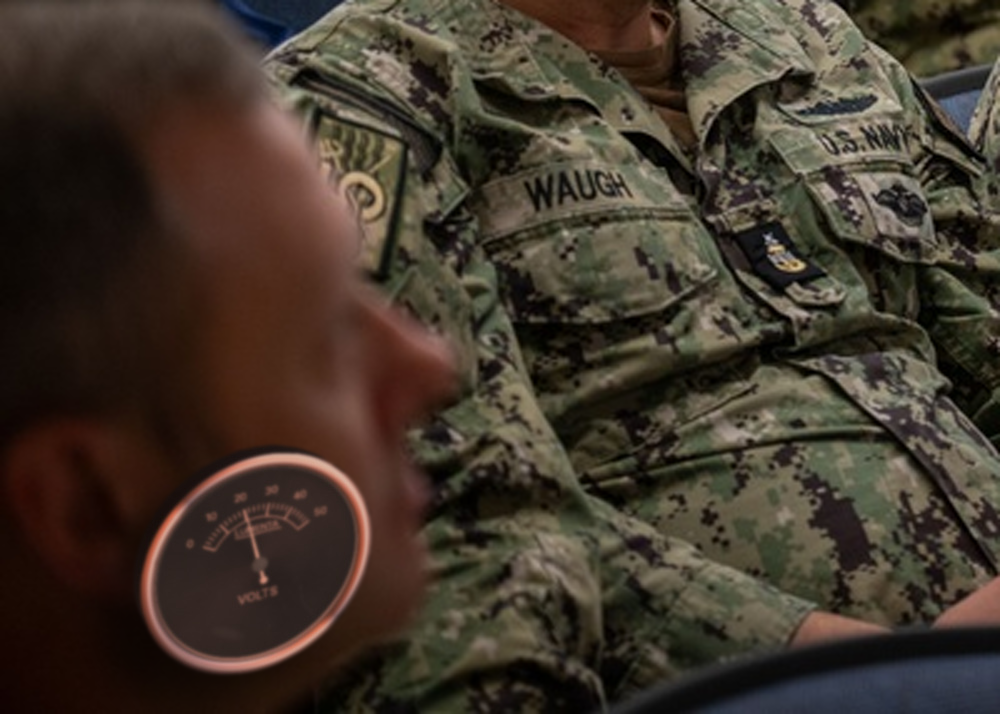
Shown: 20 V
